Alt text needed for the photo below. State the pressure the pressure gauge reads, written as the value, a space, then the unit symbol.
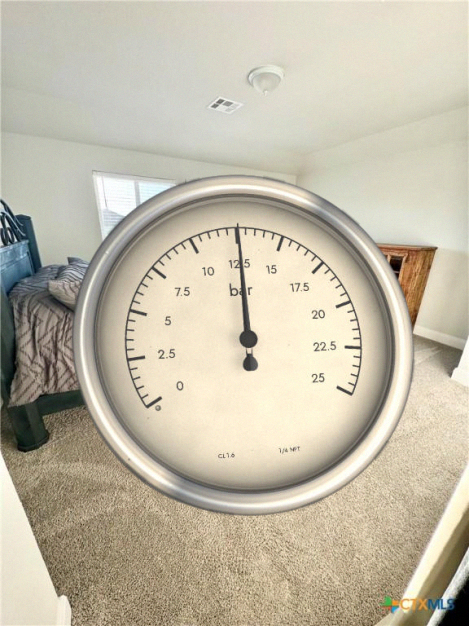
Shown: 12.5 bar
